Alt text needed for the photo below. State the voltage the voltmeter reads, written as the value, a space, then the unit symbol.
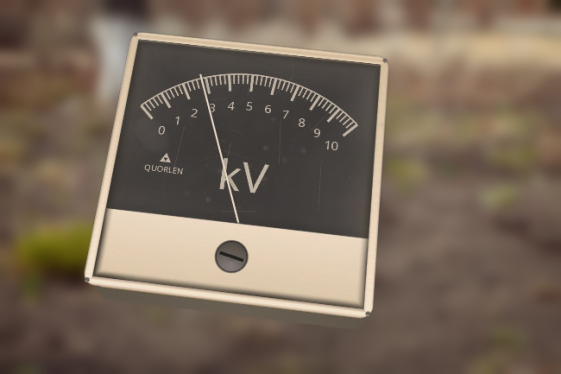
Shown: 2.8 kV
